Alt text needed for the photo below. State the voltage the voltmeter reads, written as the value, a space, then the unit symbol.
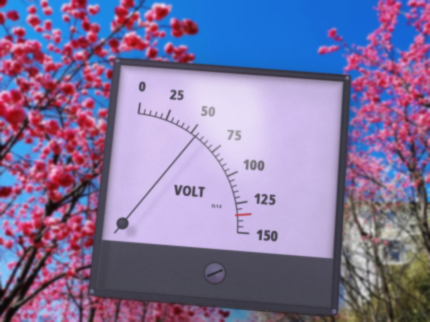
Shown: 55 V
